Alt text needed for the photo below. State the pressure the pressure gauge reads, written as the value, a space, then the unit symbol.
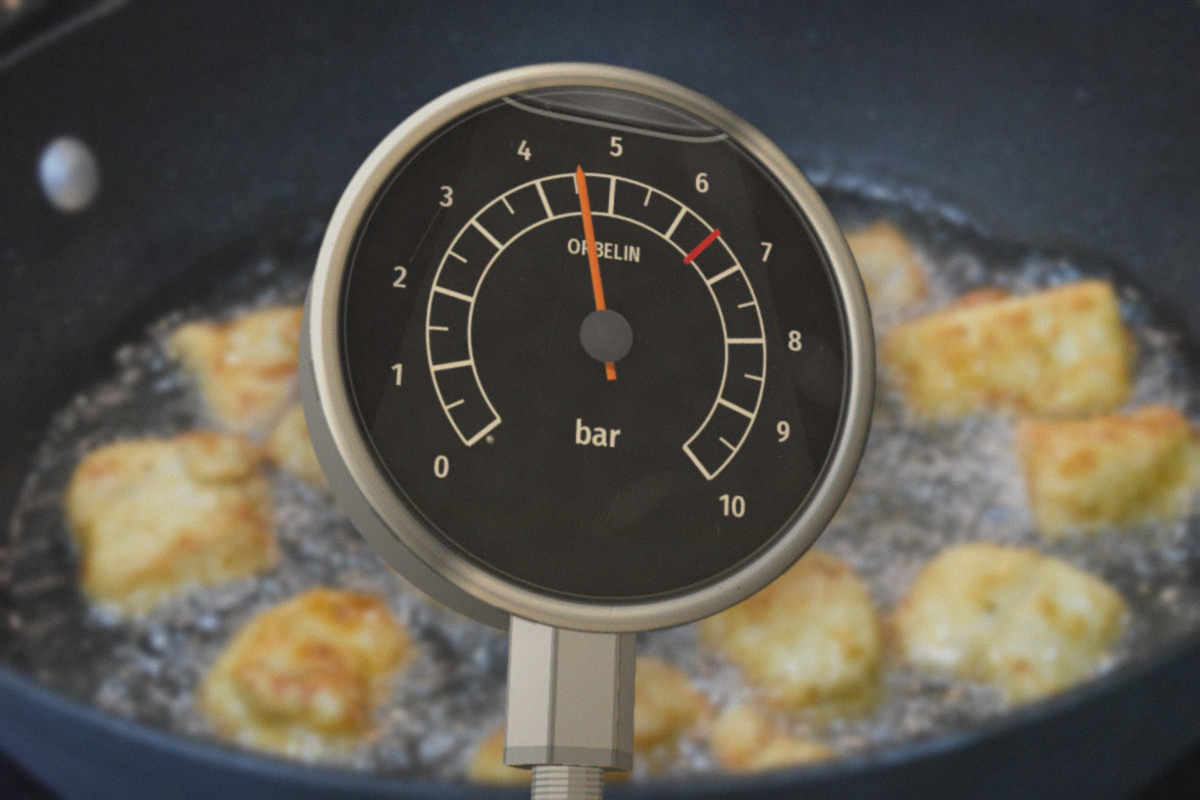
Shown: 4.5 bar
